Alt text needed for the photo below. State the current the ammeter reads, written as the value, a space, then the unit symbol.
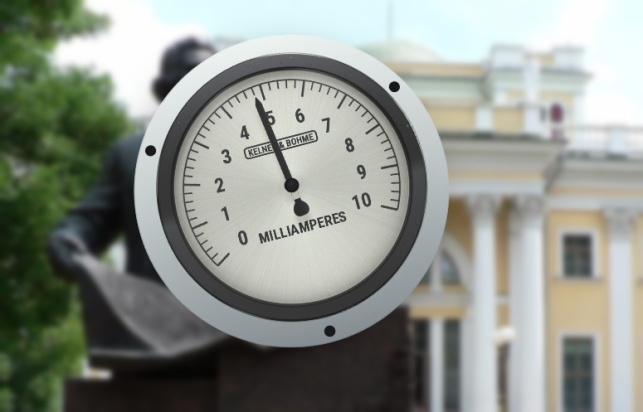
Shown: 4.8 mA
